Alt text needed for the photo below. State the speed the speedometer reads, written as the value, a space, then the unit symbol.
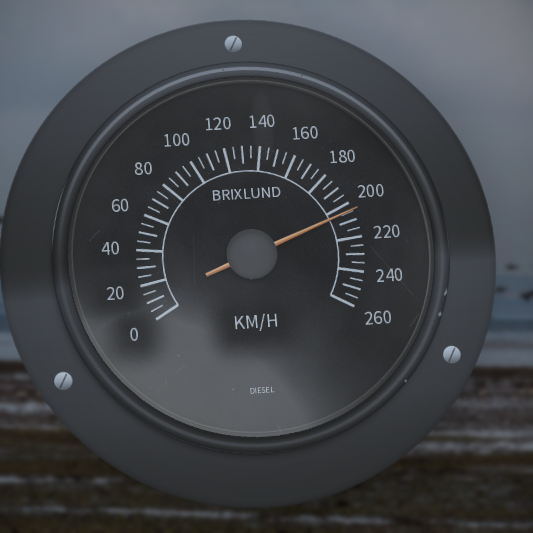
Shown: 205 km/h
